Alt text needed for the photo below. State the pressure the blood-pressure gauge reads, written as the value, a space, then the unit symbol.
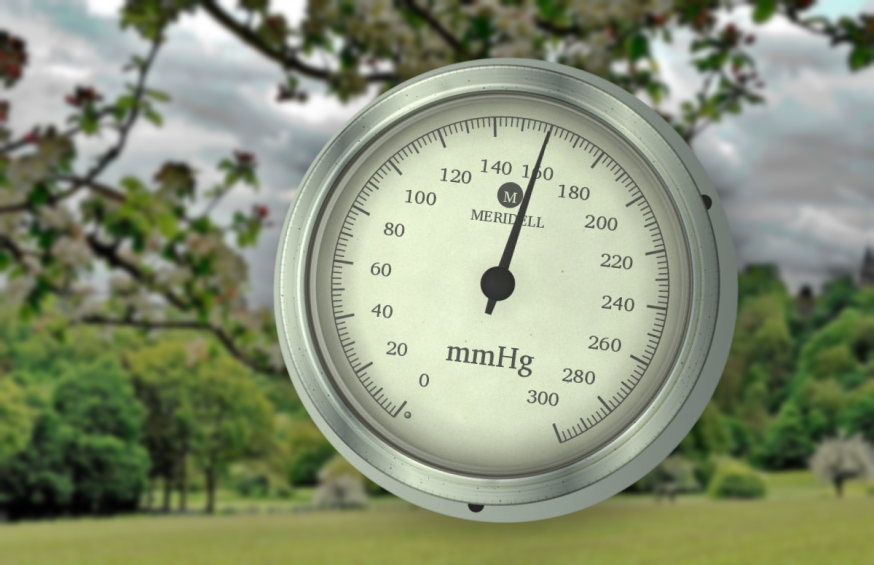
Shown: 160 mmHg
